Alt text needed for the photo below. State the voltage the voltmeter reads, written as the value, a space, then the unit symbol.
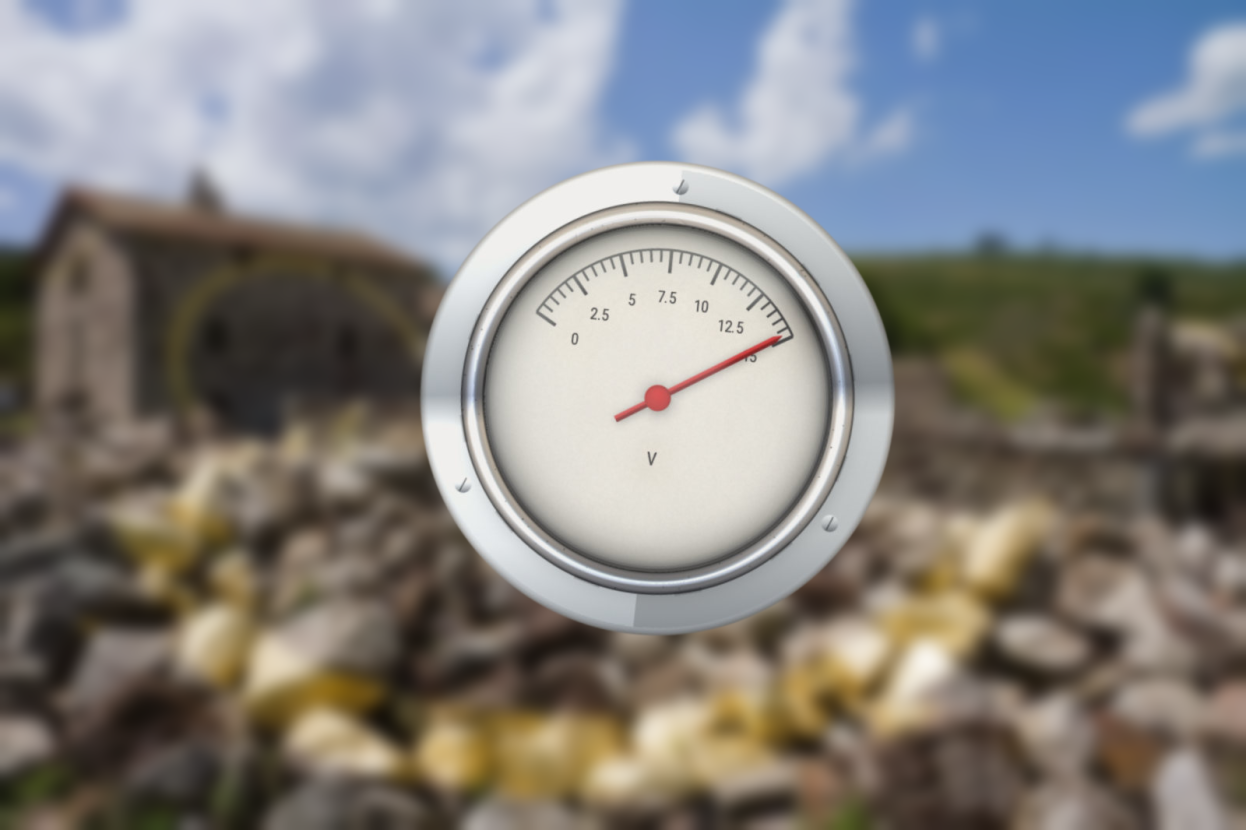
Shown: 14.75 V
